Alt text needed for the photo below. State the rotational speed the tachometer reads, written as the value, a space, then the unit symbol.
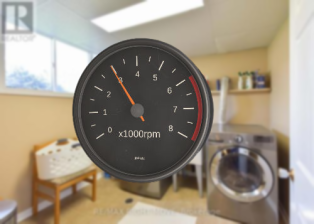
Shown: 3000 rpm
